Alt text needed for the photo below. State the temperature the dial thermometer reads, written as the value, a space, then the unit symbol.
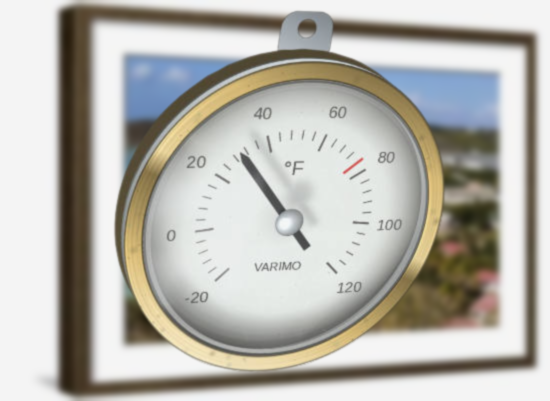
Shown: 30 °F
